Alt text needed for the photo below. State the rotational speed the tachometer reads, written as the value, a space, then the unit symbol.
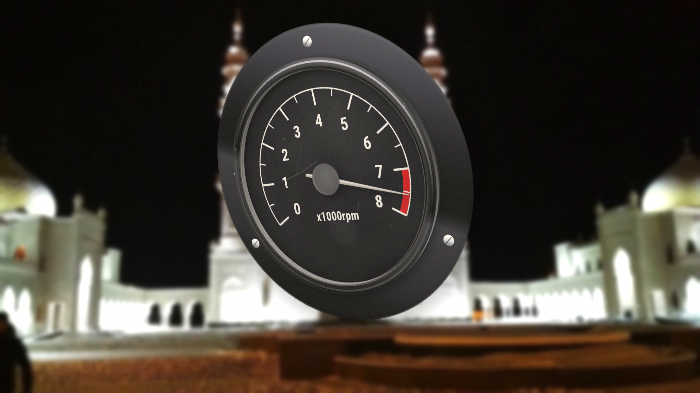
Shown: 7500 rpm
